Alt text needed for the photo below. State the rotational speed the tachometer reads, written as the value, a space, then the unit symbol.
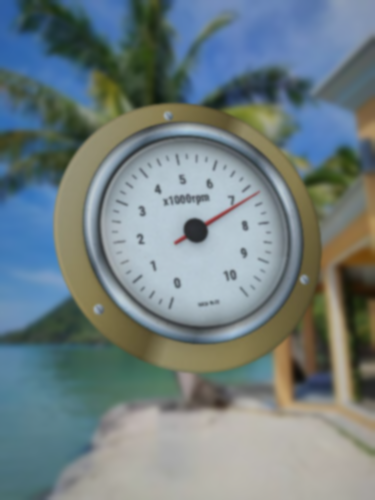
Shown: 7250 rpm
